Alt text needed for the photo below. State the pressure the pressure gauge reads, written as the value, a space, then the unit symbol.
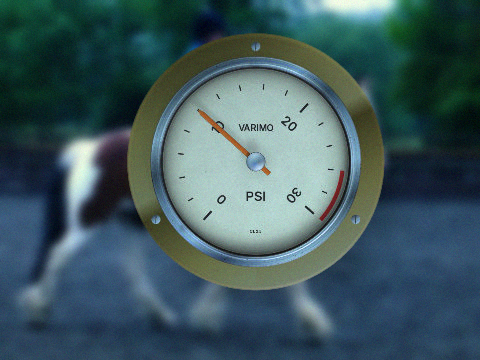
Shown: 10 psi
